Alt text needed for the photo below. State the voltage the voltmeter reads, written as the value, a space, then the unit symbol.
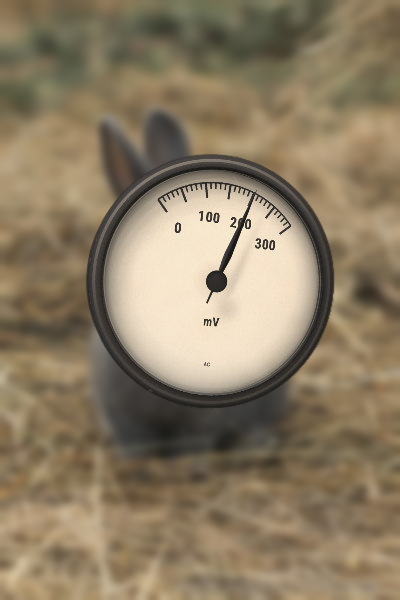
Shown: 200 mV
